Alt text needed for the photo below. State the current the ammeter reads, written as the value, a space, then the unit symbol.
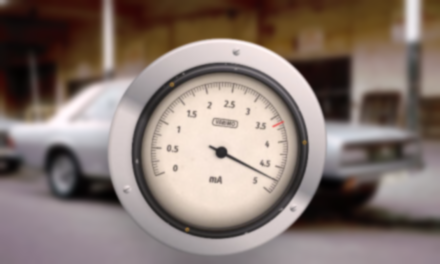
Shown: 4.75 mA
